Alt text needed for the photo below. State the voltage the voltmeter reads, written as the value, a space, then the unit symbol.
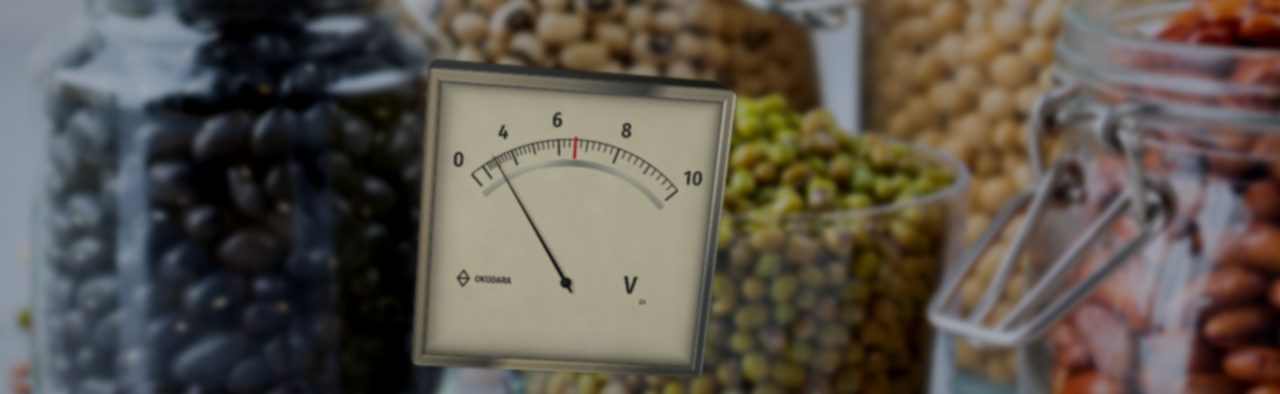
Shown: 3 V
